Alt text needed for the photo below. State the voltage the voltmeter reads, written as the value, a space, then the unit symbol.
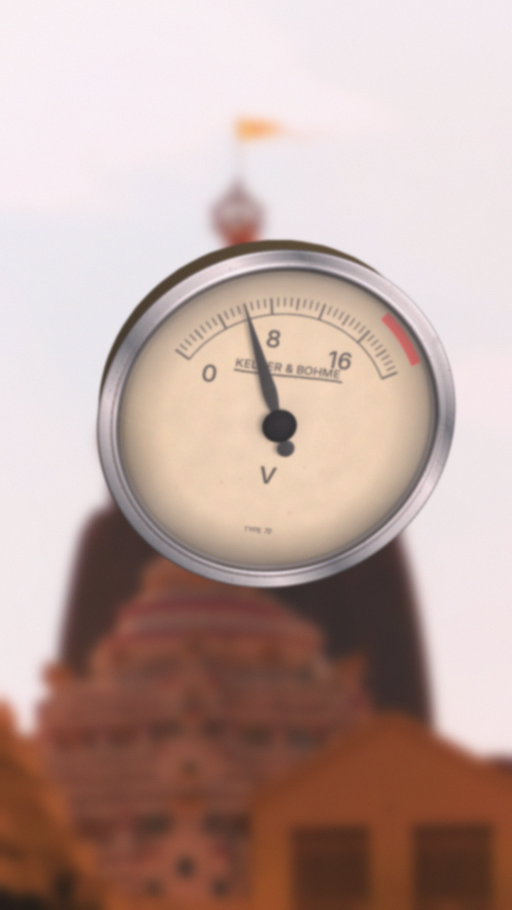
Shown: 6 V
